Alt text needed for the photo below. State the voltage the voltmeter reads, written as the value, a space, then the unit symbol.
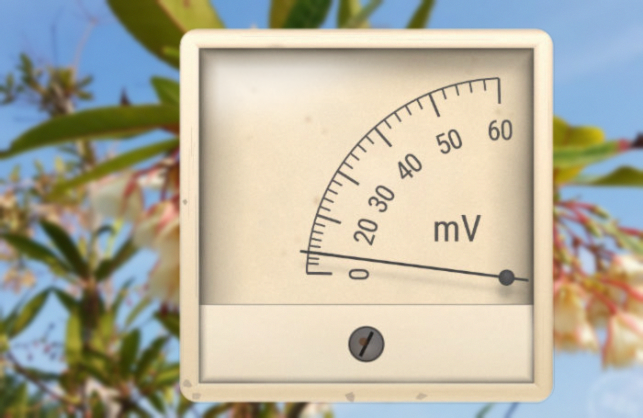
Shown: 10 mV
